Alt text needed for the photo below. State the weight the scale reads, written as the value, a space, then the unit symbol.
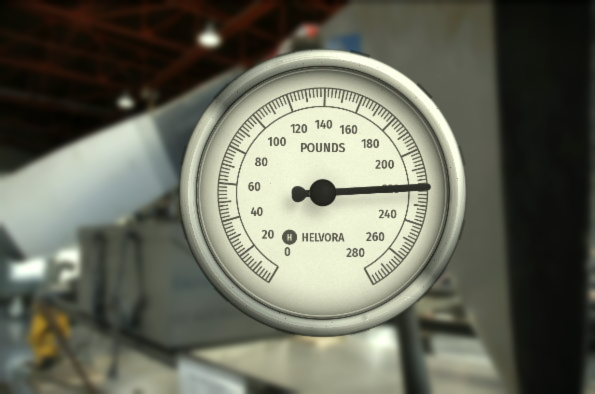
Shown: 220 lb
